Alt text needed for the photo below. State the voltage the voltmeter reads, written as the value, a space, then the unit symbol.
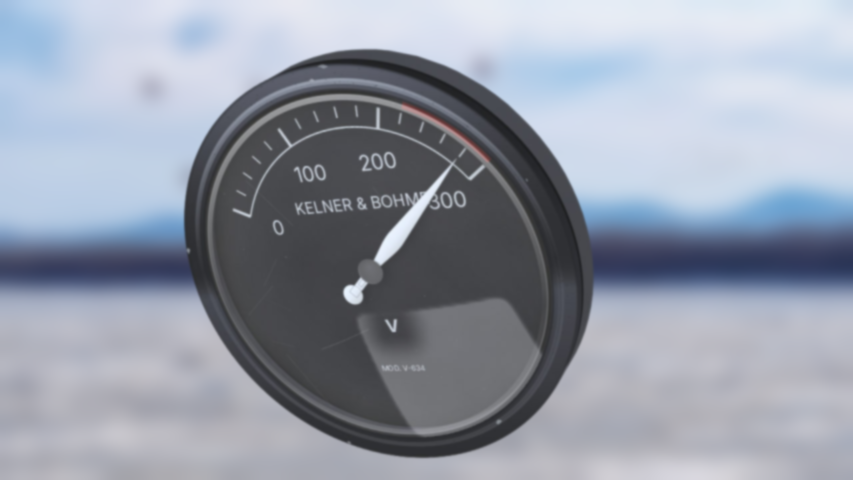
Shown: 280 V
